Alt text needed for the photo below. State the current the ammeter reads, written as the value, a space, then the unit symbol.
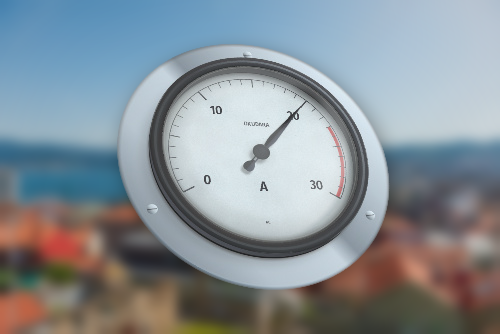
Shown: 20 A
